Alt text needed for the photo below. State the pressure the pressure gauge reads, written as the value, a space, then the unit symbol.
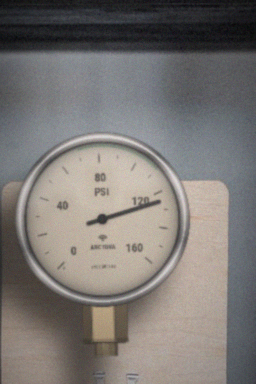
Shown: 125 psi
